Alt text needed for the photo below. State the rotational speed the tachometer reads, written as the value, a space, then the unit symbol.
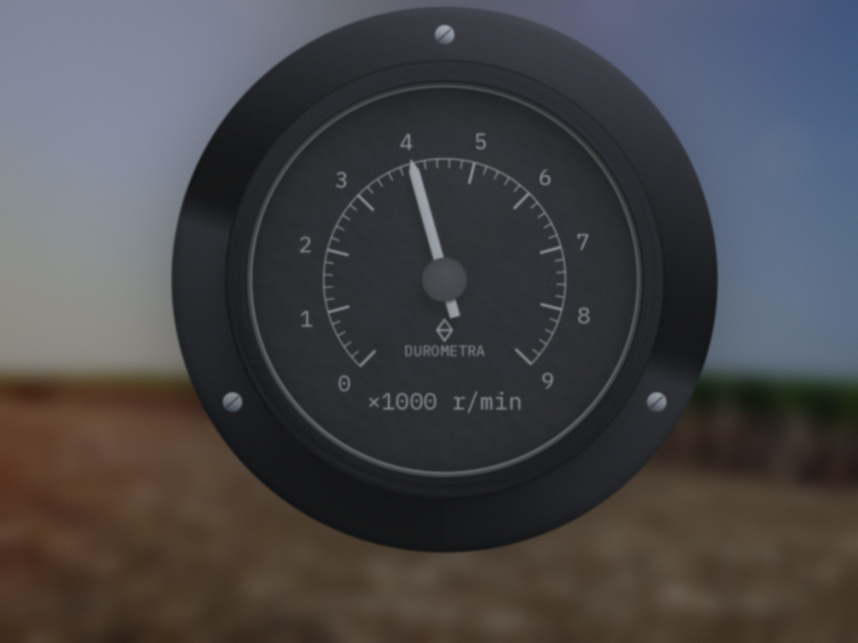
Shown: 4000 rpm
